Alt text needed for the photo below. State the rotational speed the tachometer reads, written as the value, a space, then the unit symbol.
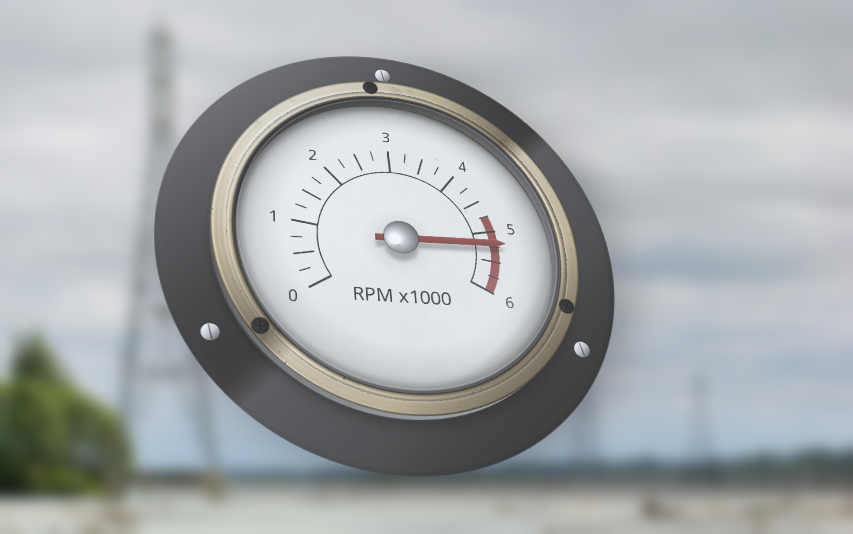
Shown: 5250 rpm
